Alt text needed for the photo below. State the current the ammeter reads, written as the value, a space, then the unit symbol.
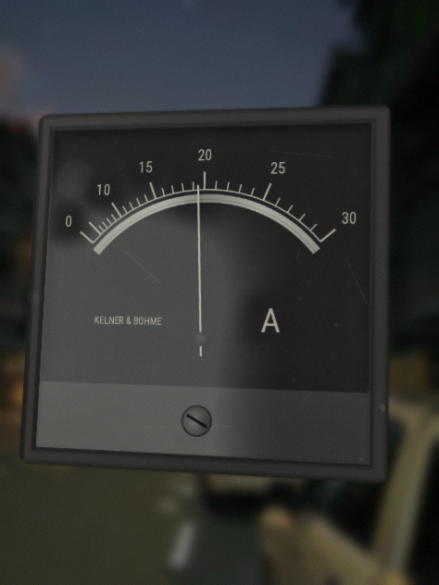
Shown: 19.5 A
